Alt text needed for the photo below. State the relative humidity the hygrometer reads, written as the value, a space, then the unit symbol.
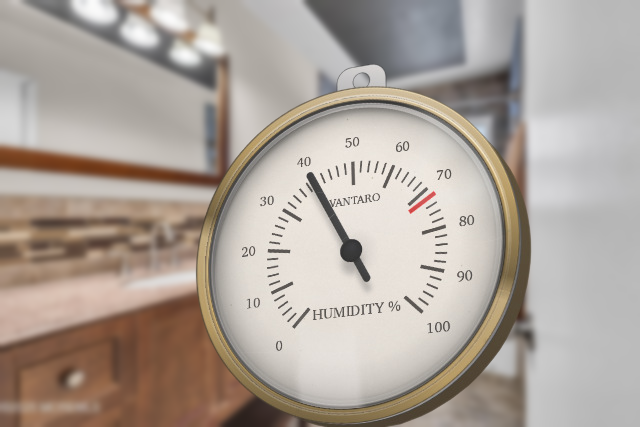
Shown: 40 %
